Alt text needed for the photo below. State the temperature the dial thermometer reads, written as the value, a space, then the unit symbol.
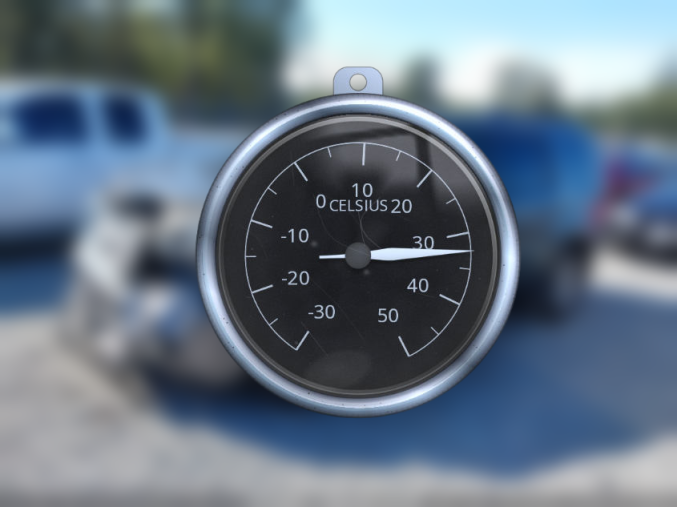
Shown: 32.5 °C
